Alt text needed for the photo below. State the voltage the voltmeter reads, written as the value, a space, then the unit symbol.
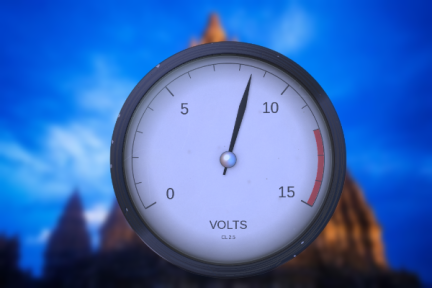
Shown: 8.5 V
